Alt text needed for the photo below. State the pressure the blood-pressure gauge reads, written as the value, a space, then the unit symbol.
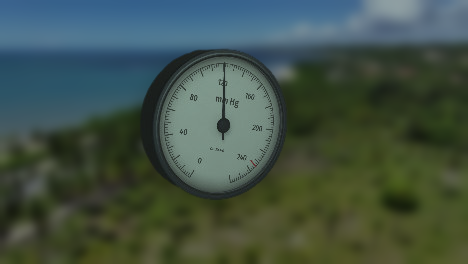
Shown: 120 mmHg
